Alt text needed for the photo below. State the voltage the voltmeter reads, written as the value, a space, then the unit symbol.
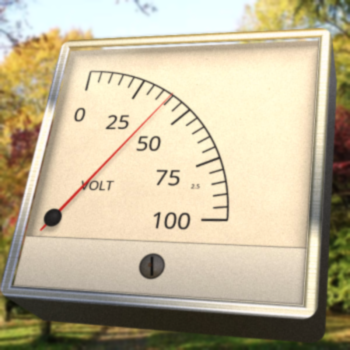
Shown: 40 V
